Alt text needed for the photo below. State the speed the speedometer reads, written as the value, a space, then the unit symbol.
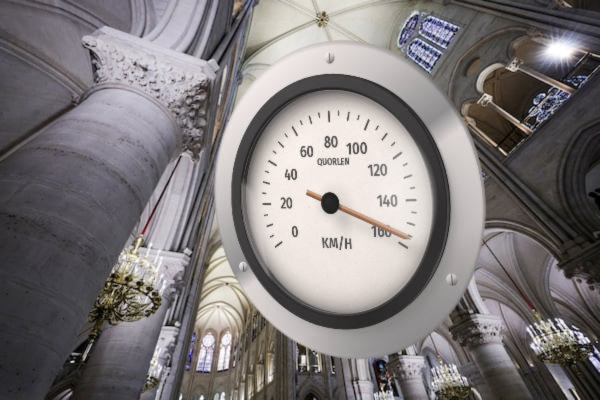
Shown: 155 km/h
